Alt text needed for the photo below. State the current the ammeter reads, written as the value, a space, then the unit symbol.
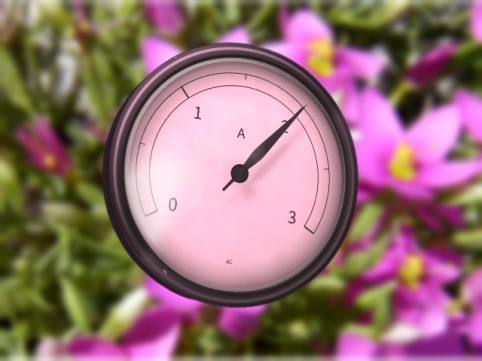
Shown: 2 A
